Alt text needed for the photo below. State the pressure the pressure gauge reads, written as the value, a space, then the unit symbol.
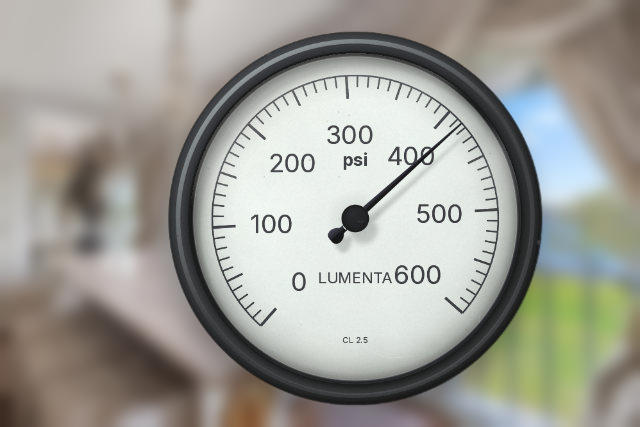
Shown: 415 psi
